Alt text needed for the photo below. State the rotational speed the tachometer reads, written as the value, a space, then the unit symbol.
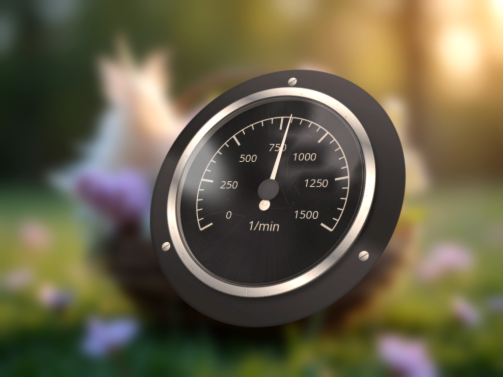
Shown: 800 rpm
